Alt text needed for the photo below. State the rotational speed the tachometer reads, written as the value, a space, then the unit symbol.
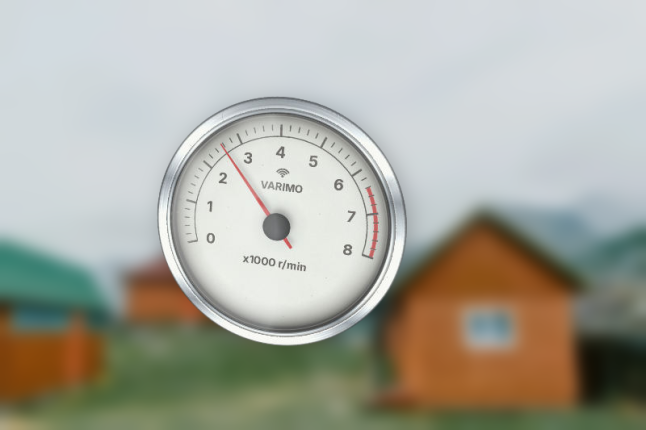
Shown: 2600 rpm
